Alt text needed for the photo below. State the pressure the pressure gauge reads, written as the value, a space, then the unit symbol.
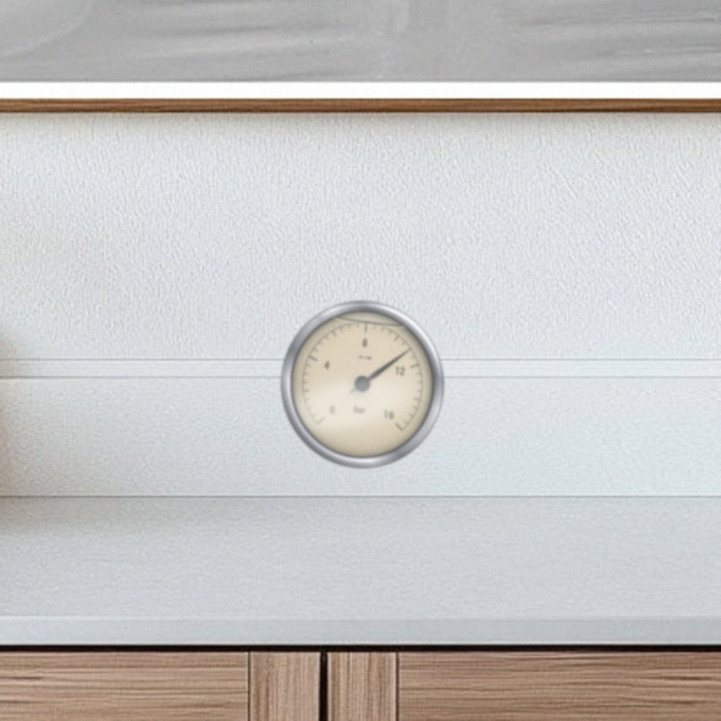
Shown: 11 bar
